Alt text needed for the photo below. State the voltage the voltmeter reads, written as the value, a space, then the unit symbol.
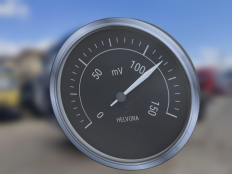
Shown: 112.5 mV
